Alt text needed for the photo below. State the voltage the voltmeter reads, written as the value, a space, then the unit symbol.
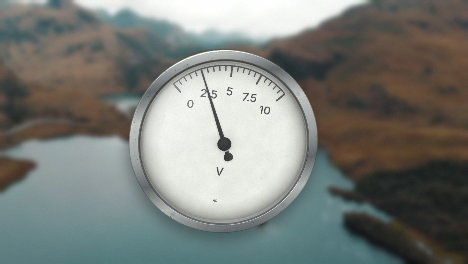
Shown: 2.5 V
